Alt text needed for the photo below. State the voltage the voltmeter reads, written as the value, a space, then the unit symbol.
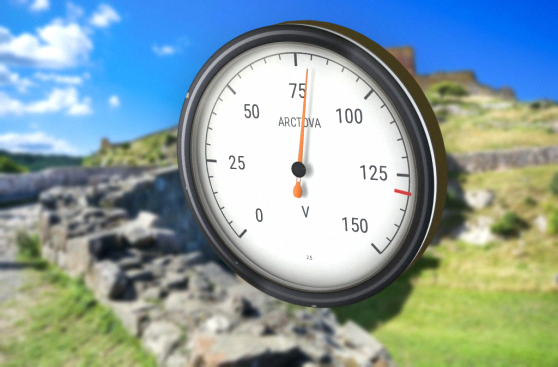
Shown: 80 V
